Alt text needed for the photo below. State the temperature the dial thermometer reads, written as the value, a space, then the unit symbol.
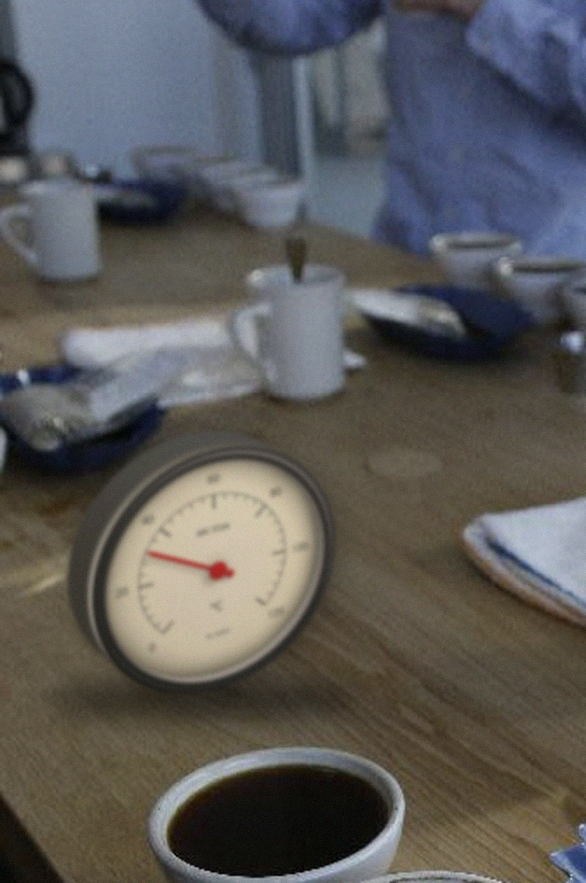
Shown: 32 °C
